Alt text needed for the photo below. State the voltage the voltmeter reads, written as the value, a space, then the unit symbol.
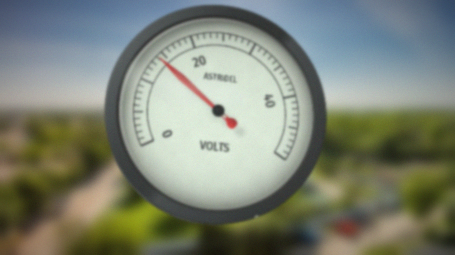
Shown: 14 V
